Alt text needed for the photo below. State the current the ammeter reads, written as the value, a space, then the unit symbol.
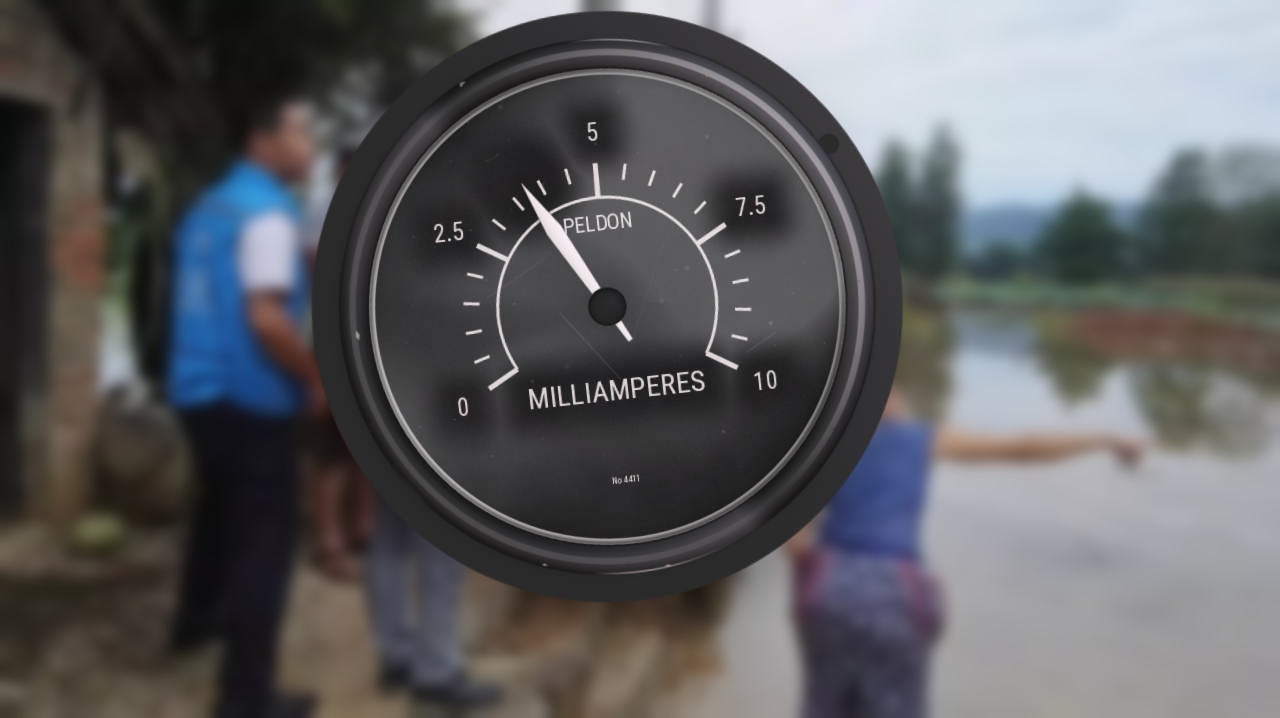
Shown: 3.75 mA
